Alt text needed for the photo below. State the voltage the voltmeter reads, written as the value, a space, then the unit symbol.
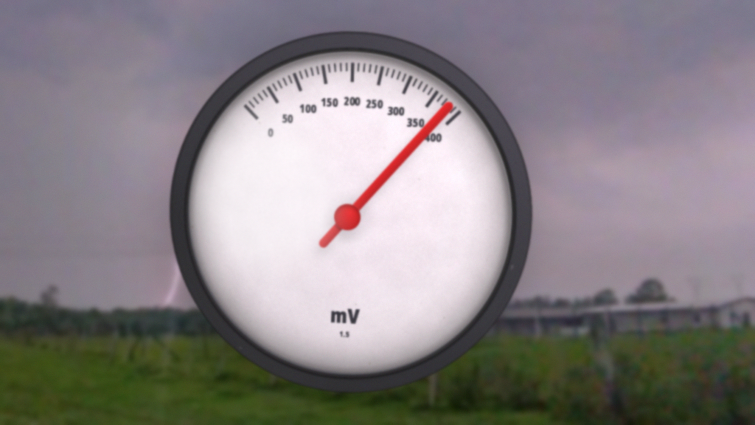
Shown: 380 mV
